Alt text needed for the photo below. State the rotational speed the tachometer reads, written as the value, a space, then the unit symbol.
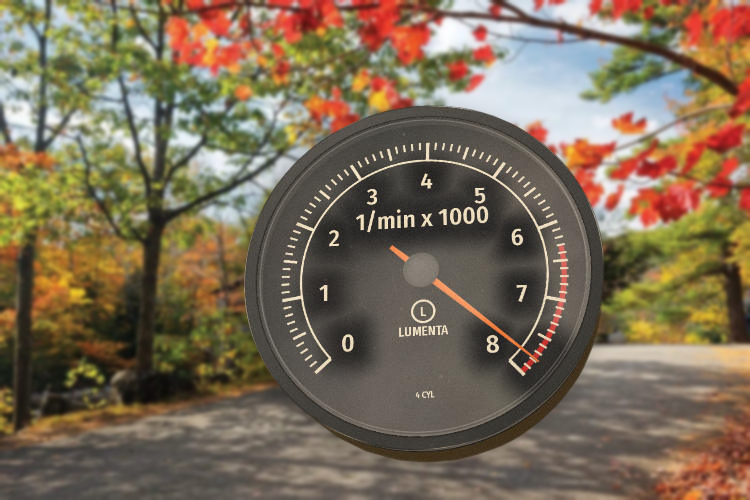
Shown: 7800 rpm
